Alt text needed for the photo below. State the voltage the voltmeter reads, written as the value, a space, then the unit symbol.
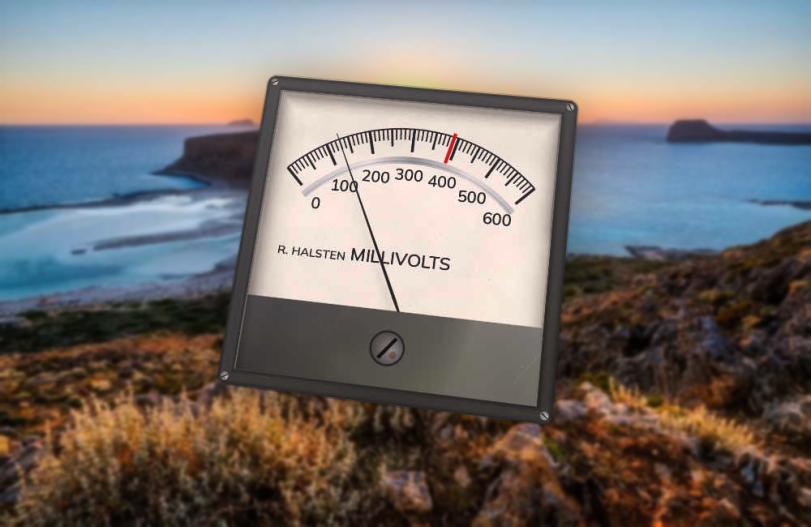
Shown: 130 mV
